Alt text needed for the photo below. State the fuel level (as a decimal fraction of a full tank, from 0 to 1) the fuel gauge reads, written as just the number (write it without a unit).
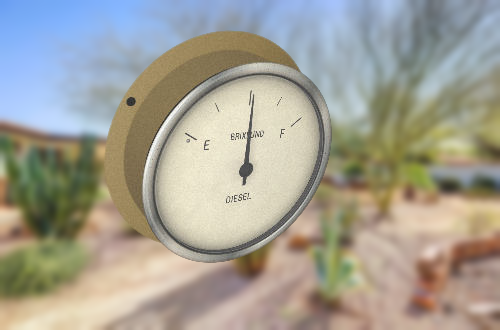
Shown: 0.5
